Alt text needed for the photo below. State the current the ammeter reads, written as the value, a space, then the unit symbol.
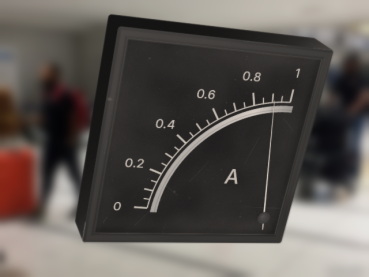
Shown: 0.9 A
